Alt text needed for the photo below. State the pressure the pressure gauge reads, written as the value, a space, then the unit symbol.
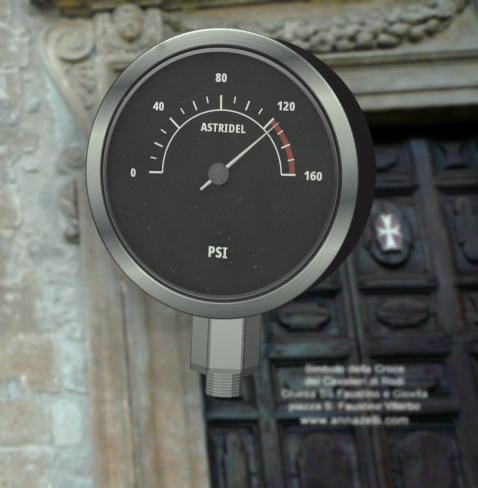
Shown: 125 psi
